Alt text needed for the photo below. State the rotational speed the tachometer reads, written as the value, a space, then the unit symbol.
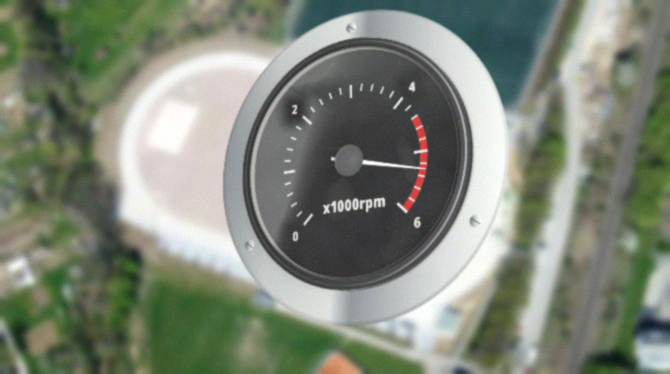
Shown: 5300 rpm
